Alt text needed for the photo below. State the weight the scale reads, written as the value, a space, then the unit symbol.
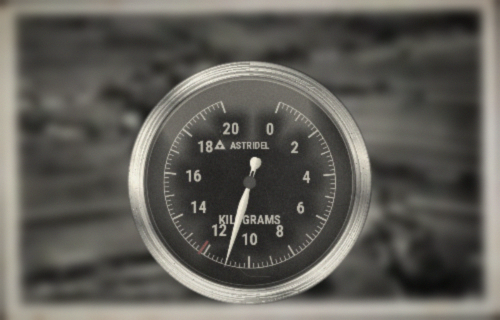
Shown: 11 kg
